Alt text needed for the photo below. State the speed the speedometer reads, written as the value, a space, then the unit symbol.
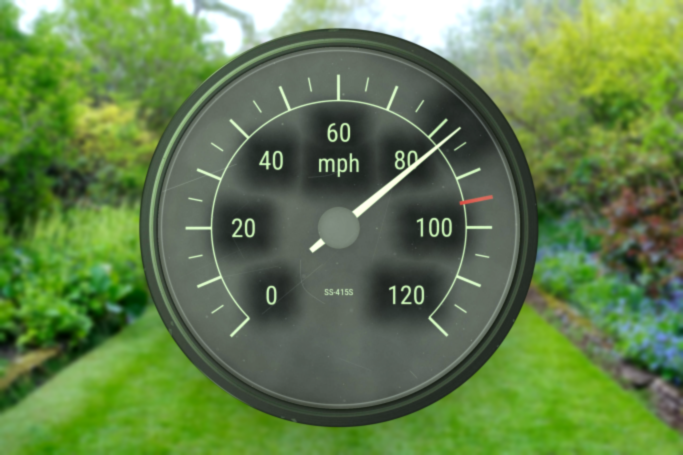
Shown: 82.5 mph
